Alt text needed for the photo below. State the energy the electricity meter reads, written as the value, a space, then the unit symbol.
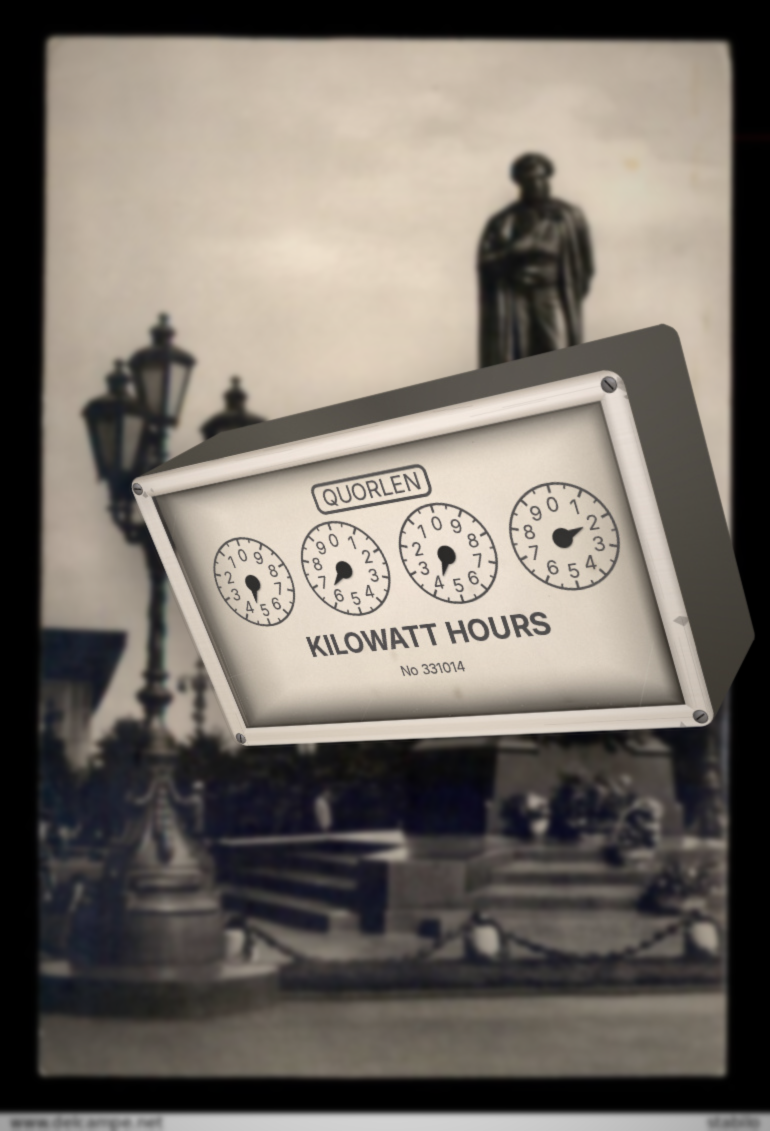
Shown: 4642 kWh
